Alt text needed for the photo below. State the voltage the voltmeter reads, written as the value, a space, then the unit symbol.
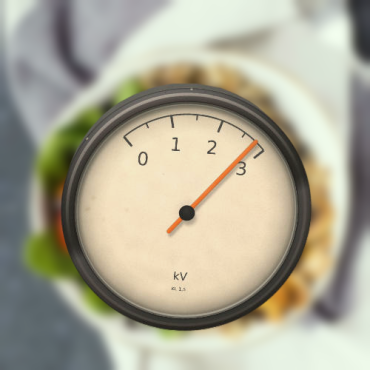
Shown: 2.75 kV
